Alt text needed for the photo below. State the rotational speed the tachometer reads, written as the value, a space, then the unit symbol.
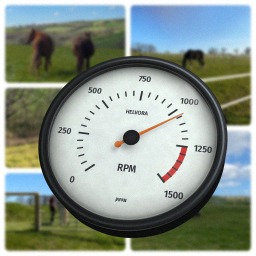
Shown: 1050 rpm
